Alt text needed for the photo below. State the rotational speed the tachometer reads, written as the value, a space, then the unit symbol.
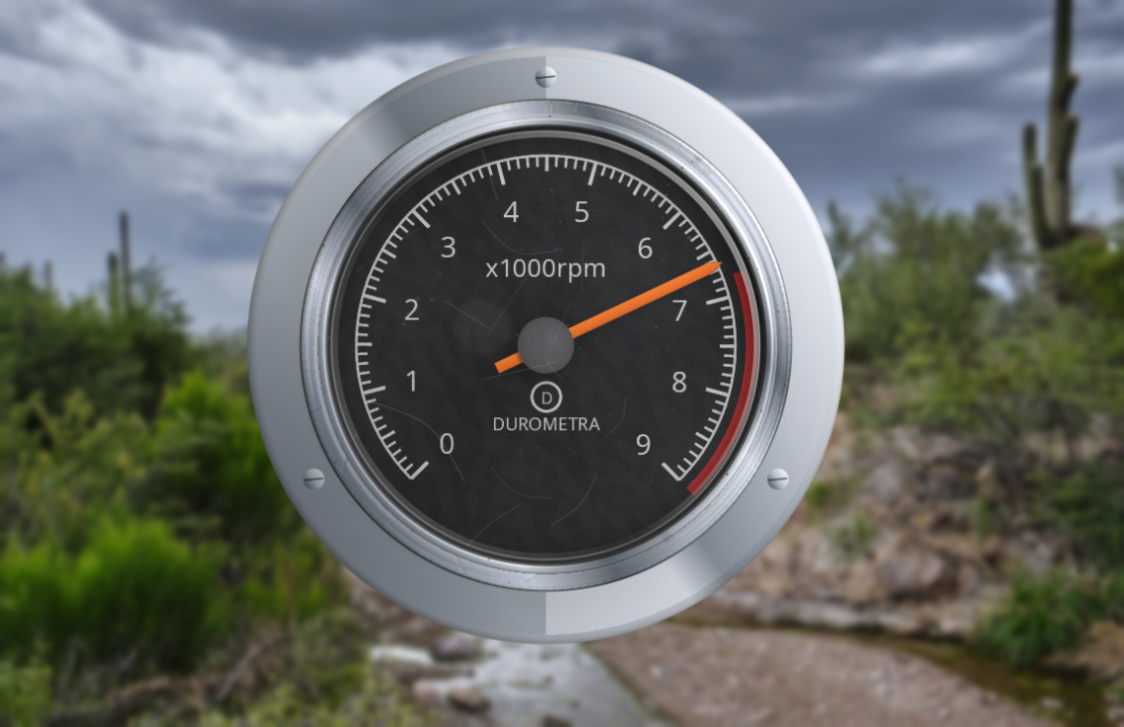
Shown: 6650 rpm
